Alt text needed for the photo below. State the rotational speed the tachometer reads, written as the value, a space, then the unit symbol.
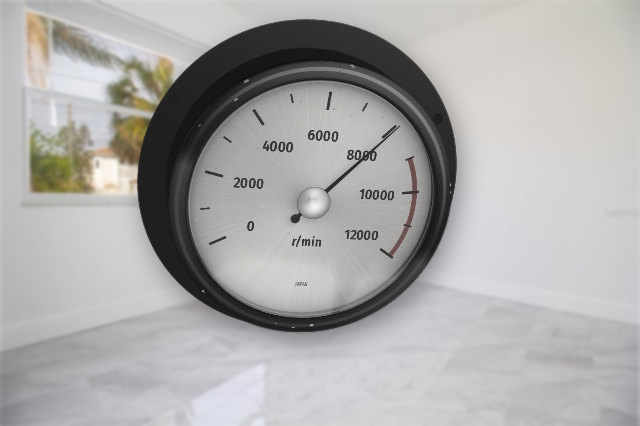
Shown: 8000 rpm
